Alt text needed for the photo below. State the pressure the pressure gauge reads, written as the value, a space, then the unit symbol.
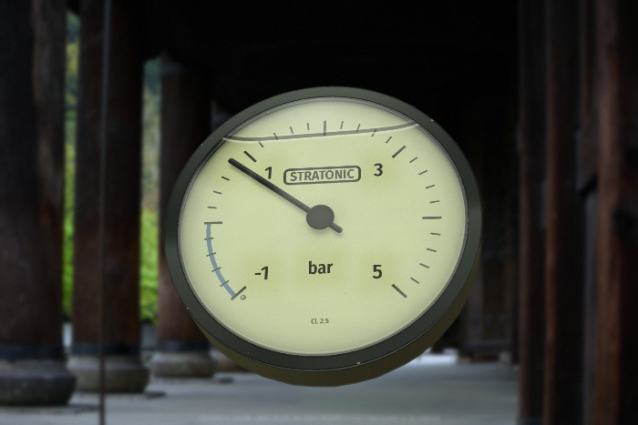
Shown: 0.8 bar
